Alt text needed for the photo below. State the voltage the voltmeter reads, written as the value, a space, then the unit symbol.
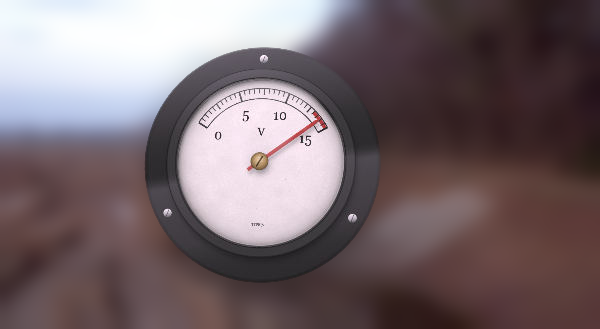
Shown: 14 V
